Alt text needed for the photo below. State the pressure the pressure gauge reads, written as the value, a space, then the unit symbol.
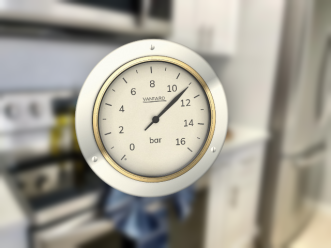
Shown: 11 bar
